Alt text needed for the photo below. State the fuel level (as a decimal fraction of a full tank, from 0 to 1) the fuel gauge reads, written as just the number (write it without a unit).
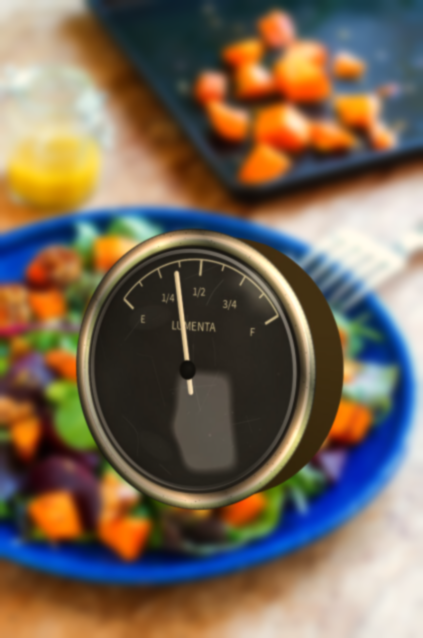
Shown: 0.375
